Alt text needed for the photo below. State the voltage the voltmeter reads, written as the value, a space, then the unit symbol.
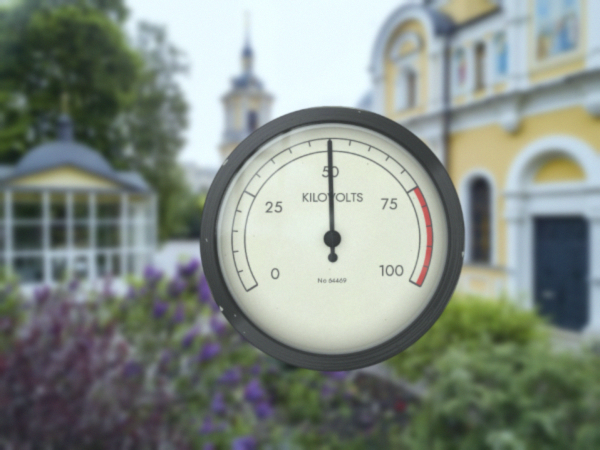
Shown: 50 kV
